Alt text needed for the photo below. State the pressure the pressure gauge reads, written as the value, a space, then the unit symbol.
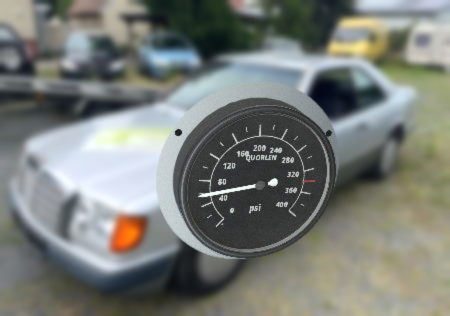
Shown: 60 psi
